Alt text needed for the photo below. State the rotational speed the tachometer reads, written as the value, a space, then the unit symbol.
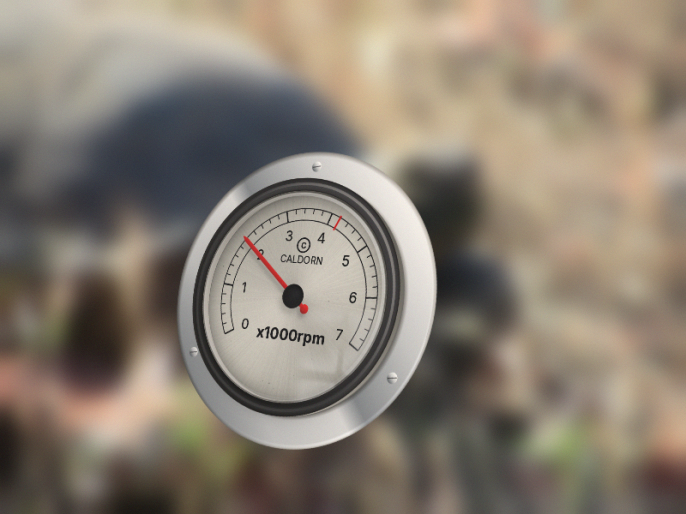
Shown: 2000 rpm
